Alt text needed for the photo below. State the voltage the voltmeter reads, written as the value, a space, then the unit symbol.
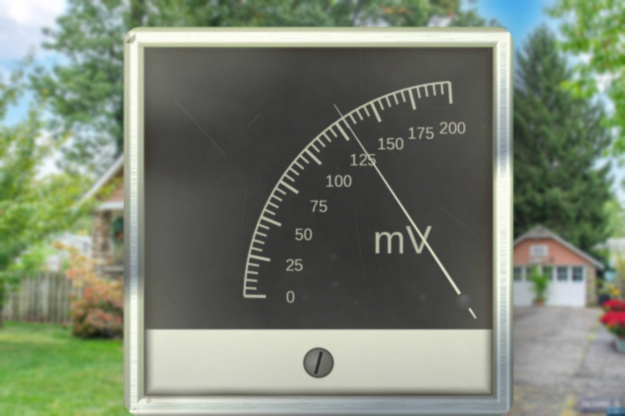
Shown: 130 mV
